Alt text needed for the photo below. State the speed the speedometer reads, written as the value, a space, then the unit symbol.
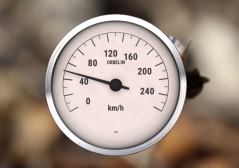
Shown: 50 km/h
